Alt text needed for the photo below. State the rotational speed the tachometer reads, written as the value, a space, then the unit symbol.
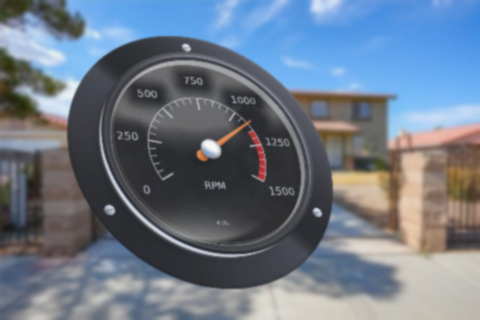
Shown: 1100 rpm
